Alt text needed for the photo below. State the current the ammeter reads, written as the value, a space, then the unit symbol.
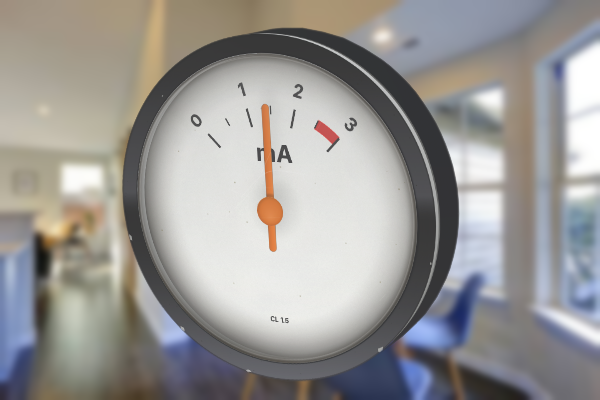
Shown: 1.5 mA
